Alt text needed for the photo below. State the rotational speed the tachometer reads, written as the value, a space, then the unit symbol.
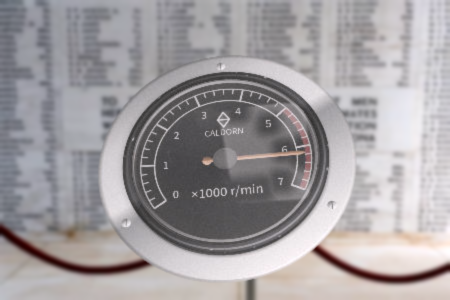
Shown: 6200 rpm
